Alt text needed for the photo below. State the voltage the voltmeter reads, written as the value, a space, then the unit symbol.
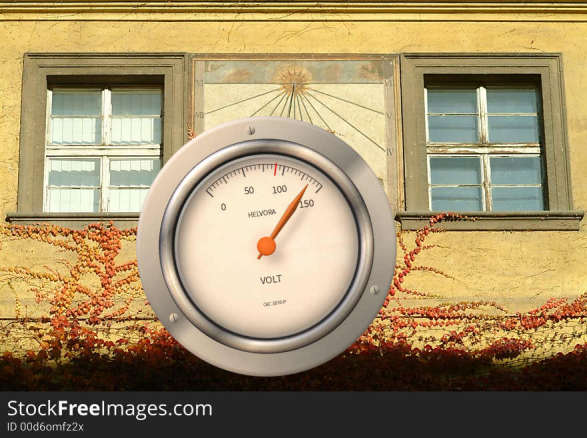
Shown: 135 V
